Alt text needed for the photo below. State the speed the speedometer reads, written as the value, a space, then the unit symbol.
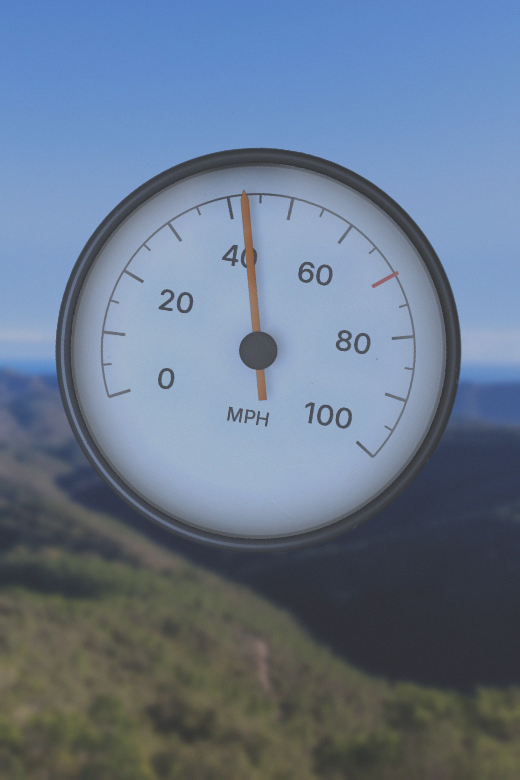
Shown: 42.5 mph
